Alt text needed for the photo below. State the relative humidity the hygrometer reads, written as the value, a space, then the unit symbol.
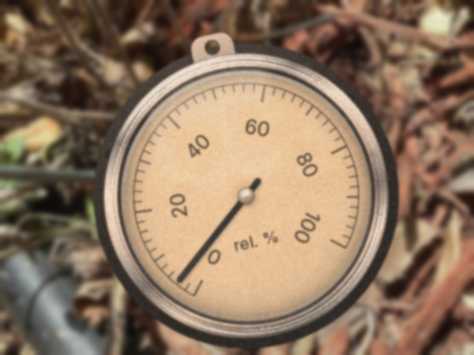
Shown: 4 %
